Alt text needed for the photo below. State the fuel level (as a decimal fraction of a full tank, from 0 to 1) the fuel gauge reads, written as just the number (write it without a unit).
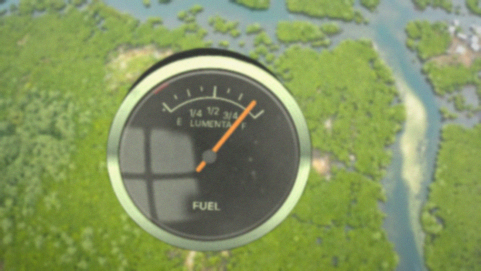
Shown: 0.875
